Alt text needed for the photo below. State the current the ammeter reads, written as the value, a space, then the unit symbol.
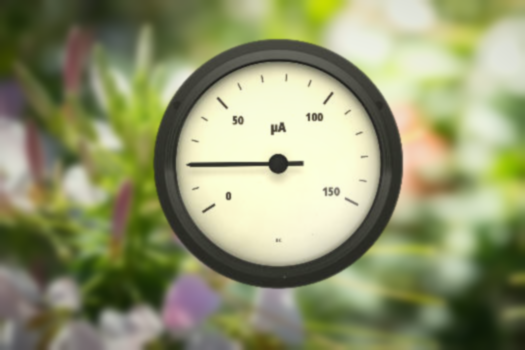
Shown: 20 µA
